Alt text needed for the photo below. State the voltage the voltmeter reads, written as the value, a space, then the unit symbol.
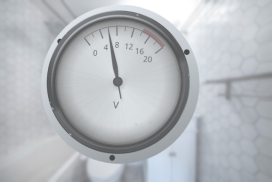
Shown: 6 V
